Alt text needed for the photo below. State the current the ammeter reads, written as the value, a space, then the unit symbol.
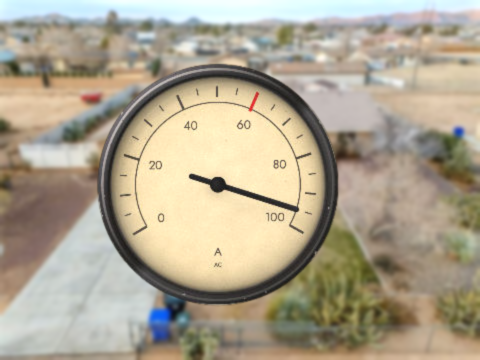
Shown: 95 A
